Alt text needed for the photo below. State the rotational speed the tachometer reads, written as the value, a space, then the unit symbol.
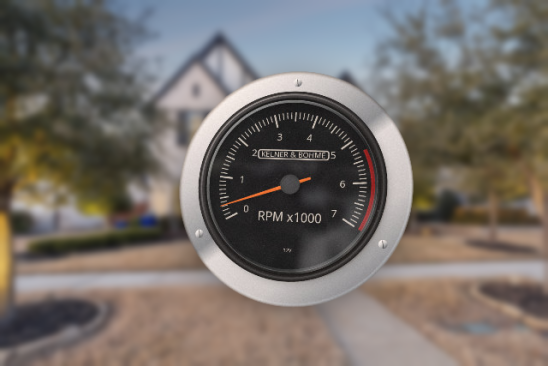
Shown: 300 rpm
